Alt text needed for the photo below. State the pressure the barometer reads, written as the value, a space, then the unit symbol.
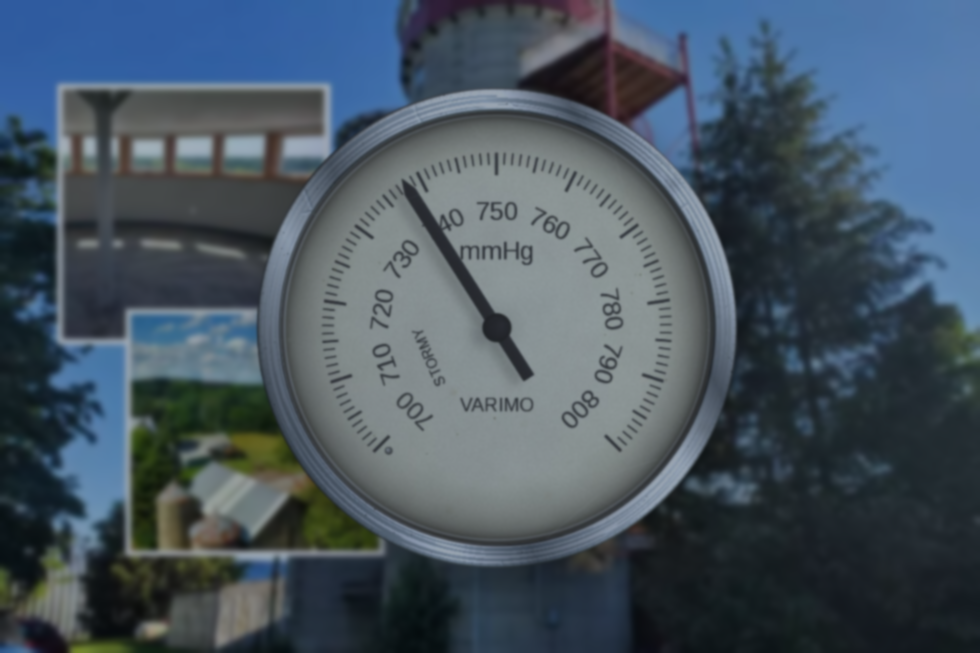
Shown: 738 mmHg
